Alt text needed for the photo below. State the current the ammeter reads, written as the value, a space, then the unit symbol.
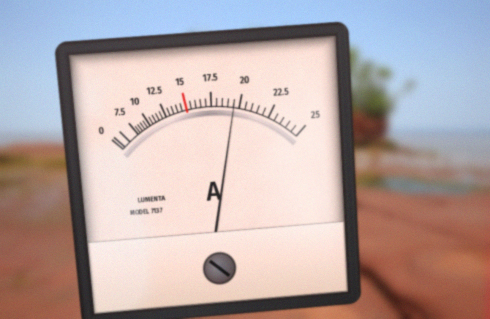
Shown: 19.5 A
